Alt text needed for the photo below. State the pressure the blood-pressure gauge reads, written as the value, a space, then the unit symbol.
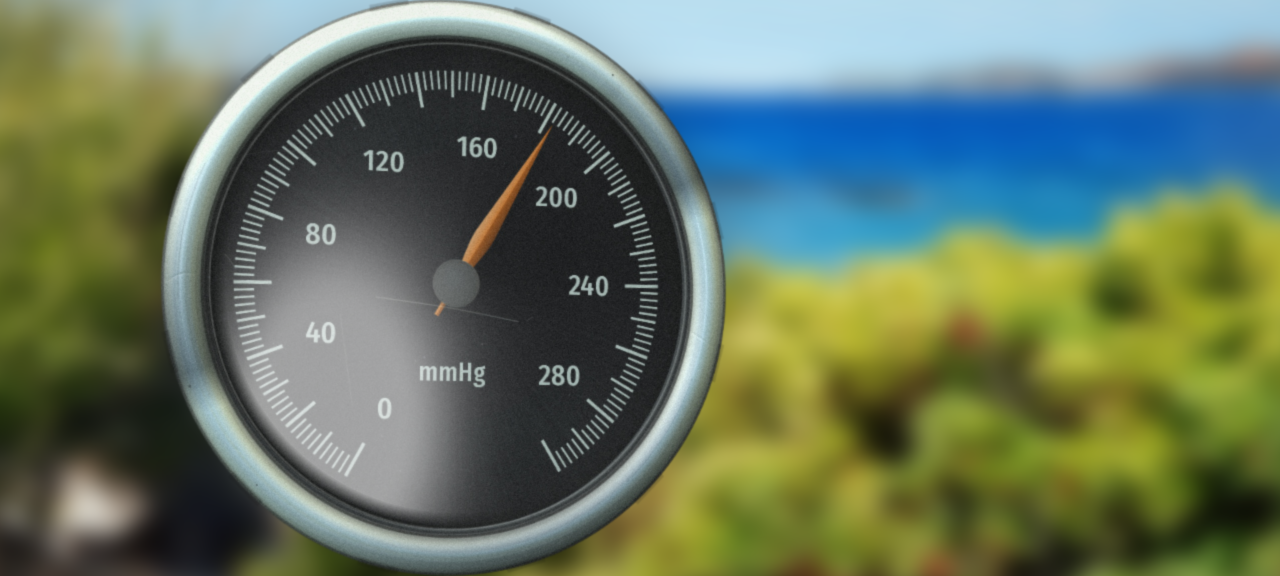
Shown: 182 mmHg
